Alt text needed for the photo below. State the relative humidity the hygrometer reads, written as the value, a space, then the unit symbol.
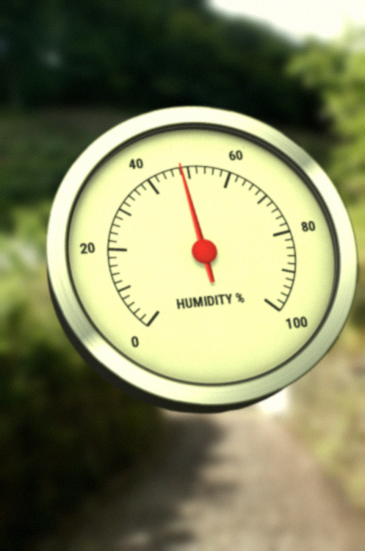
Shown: 48 %
